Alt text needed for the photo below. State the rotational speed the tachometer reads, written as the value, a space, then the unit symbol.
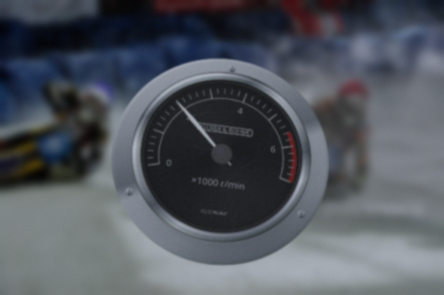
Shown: 2000 rpm
